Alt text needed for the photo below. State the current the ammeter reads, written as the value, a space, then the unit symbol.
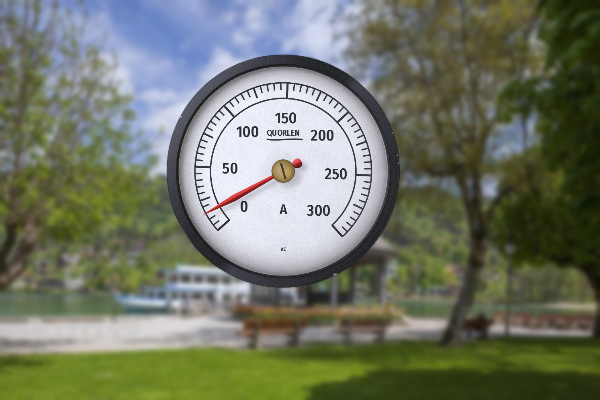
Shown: 15 A
